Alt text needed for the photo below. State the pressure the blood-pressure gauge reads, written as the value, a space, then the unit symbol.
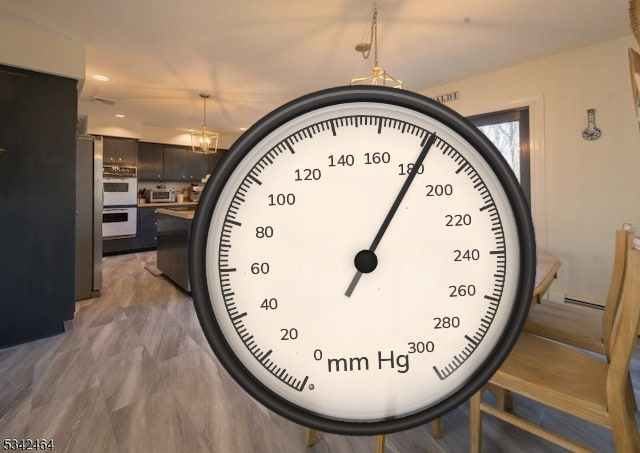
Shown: 182 mmHg
